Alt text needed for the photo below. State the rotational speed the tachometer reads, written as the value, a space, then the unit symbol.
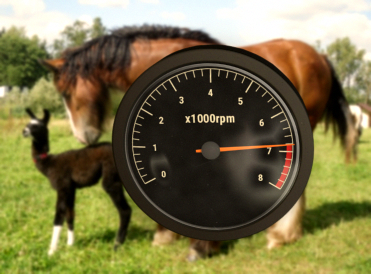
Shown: 6800 rpm
